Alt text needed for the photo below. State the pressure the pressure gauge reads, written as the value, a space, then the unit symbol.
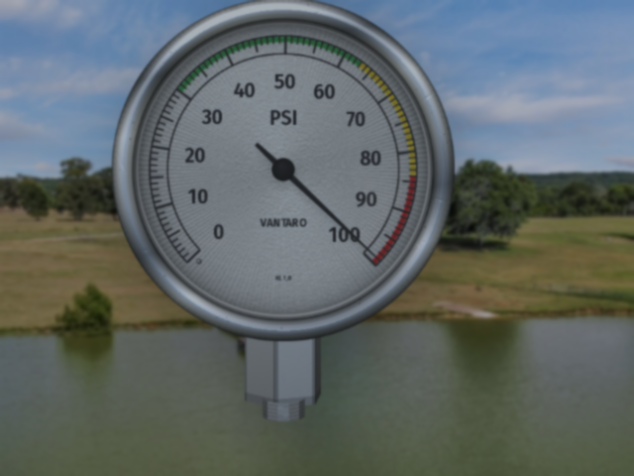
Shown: 99 psi
